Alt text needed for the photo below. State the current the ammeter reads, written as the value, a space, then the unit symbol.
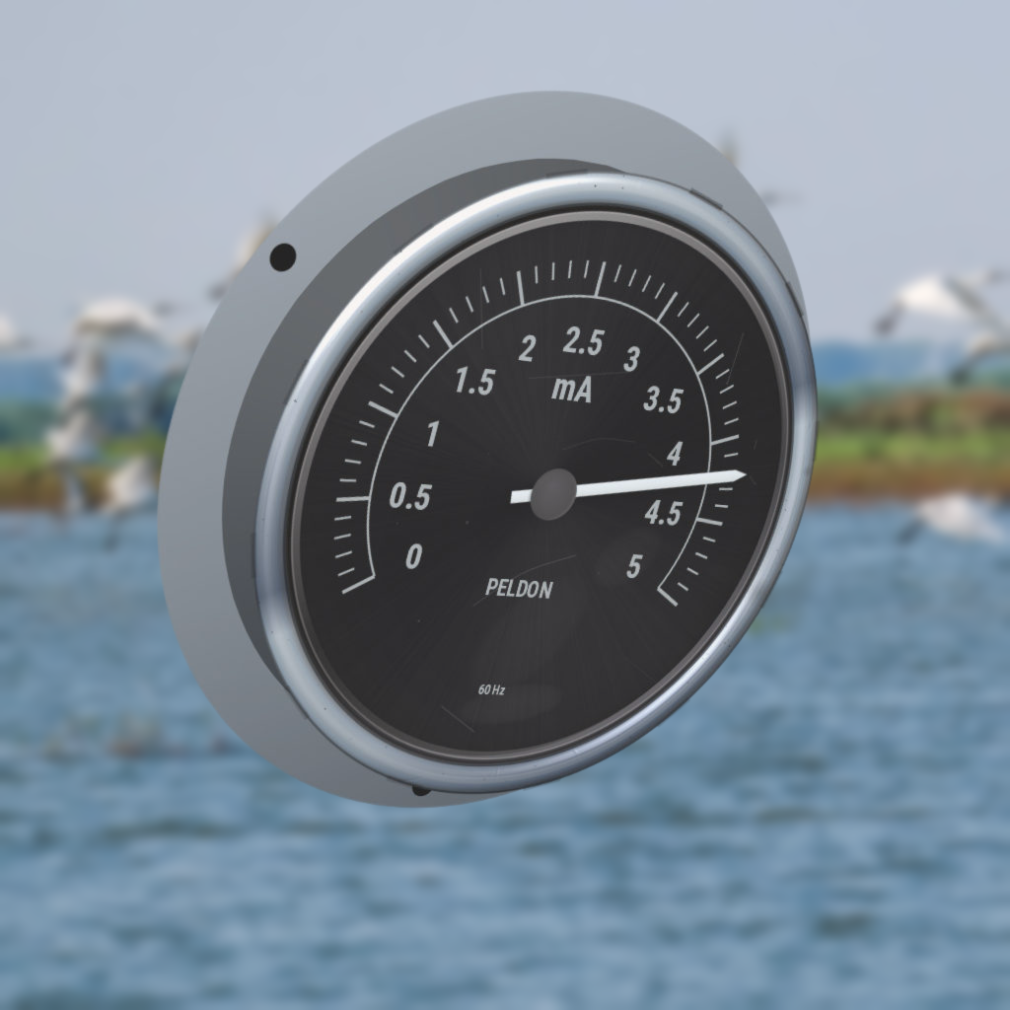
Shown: 4.2 mA
